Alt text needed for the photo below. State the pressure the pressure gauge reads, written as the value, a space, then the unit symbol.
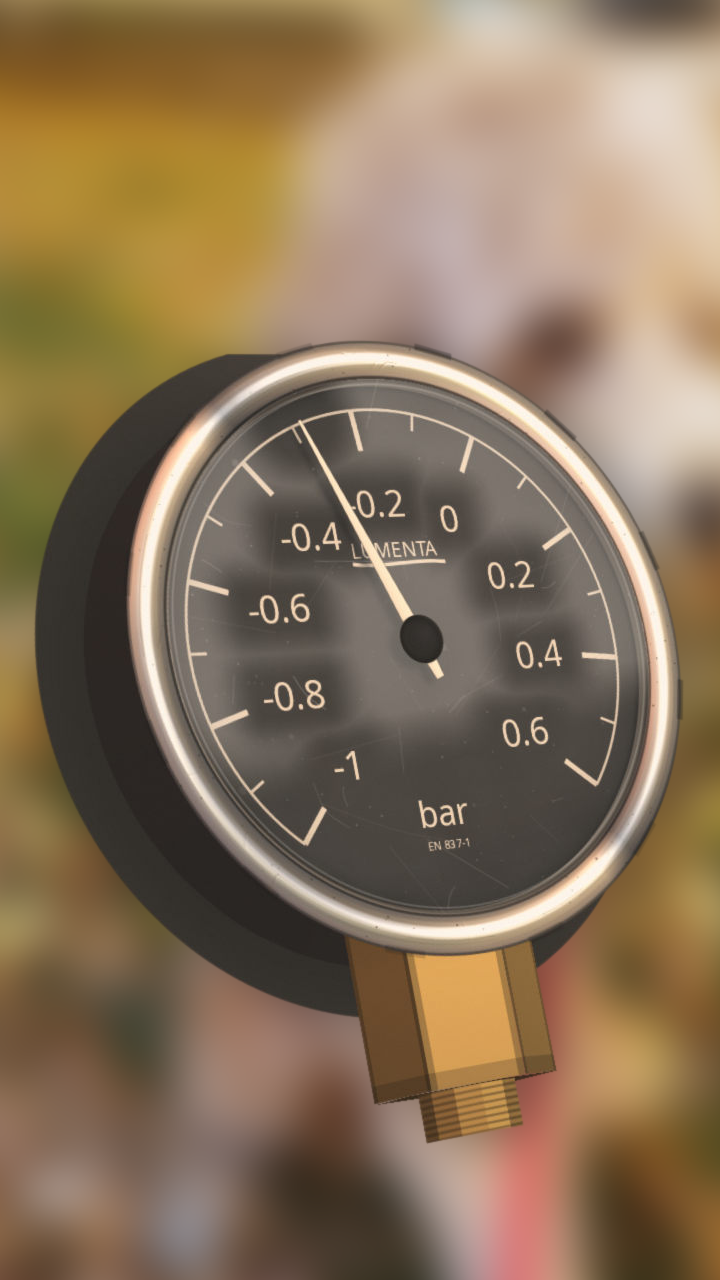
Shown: -0.3 bar
